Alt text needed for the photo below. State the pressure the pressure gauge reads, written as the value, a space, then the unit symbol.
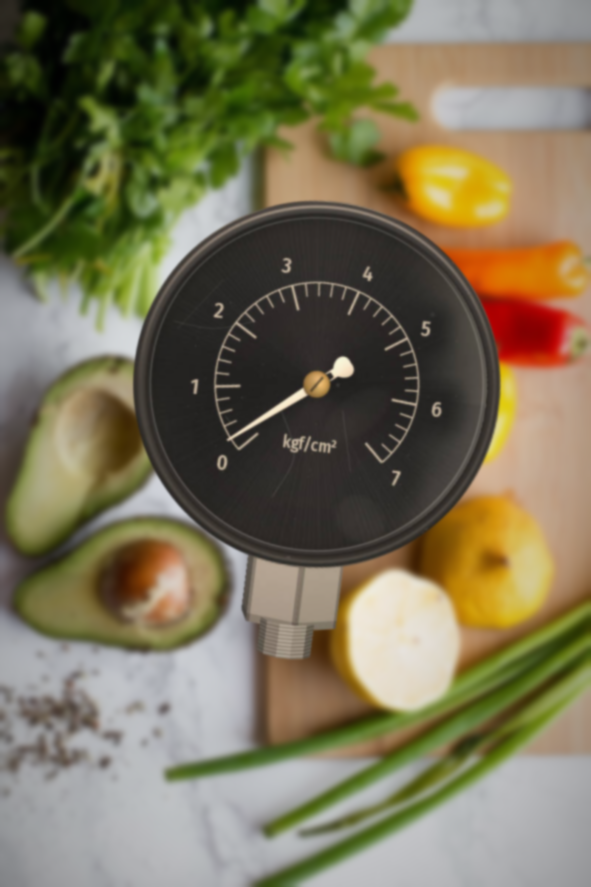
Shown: 0.2 kg/cm²
